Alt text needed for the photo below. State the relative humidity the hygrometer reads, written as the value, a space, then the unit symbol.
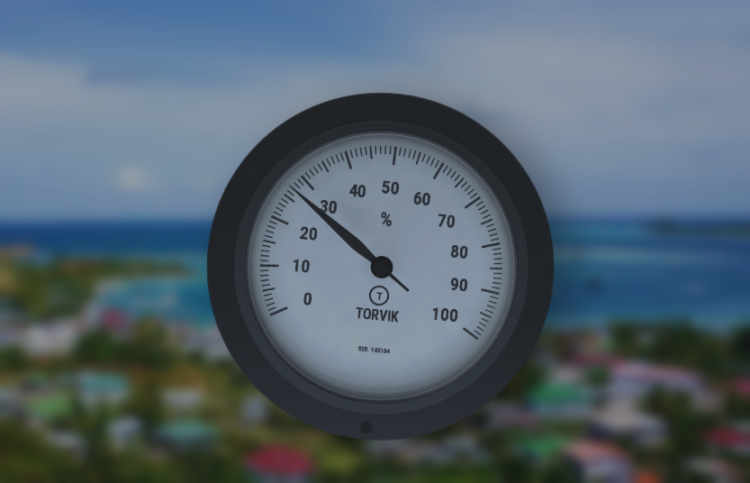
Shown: 27 %
